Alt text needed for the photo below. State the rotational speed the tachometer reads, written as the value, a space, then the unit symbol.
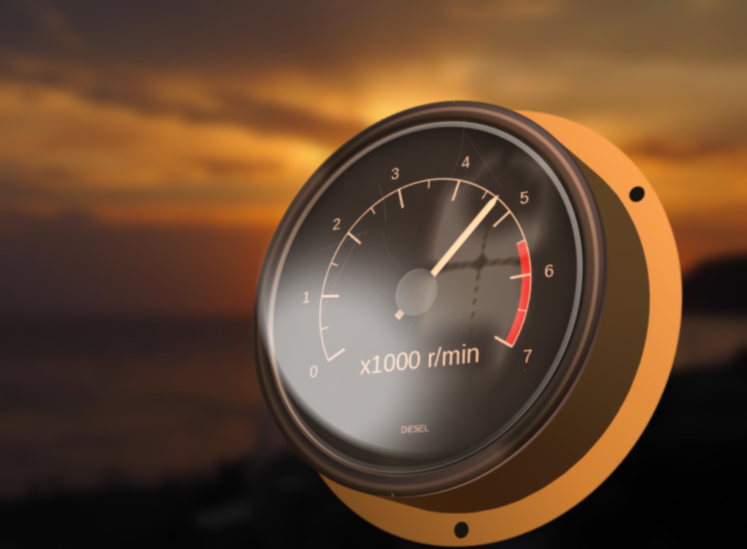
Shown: 4750 rpm
